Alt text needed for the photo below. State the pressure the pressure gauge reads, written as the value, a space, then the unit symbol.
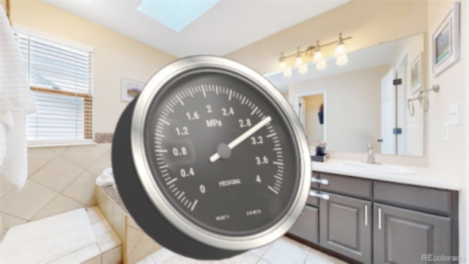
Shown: 3 MPa
